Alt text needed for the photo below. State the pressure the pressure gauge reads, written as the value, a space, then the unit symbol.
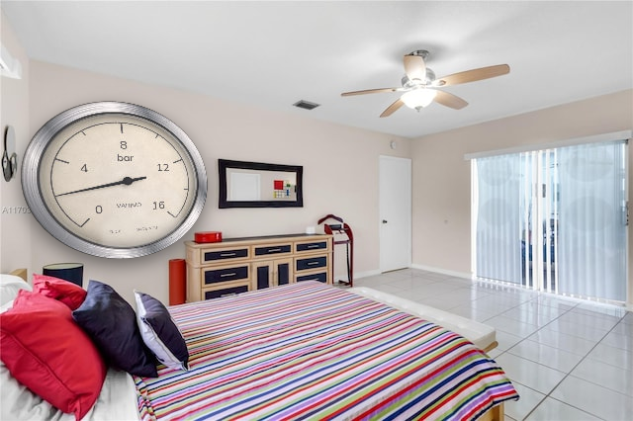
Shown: 2 bar
